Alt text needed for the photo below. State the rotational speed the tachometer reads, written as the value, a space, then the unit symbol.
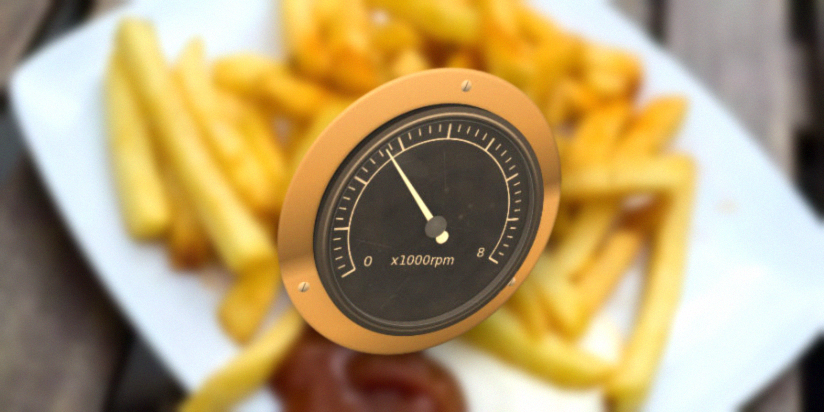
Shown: 2700 rpm
